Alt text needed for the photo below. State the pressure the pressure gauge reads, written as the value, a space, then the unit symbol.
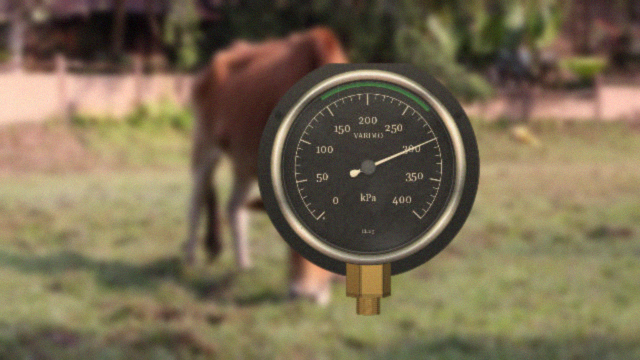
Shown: 300 kPa
